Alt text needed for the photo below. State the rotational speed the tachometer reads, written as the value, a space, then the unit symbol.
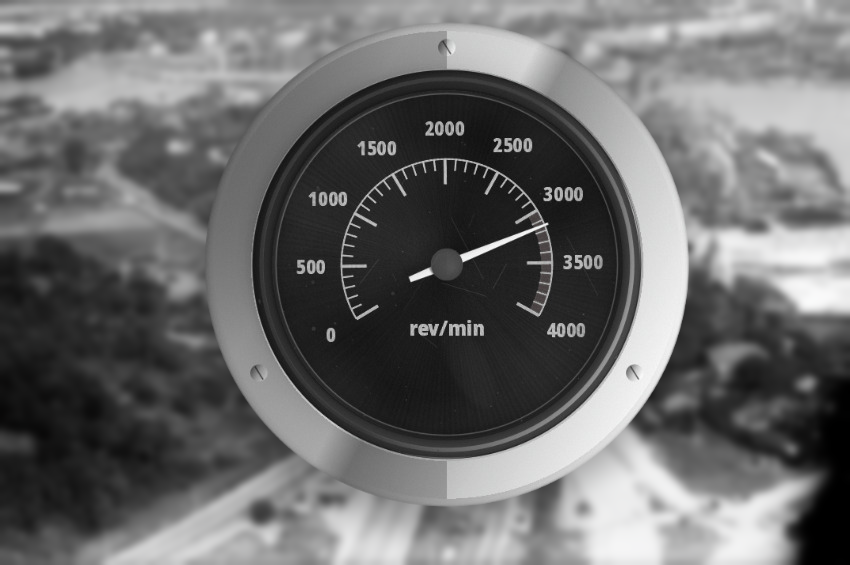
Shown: 3150 rpm
